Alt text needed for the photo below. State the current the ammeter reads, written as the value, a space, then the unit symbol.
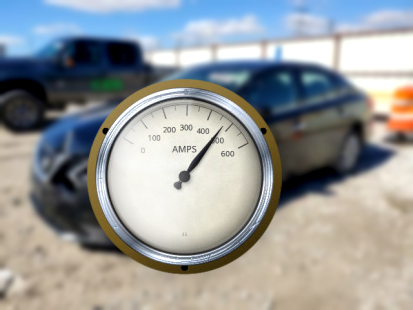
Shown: 475 A
